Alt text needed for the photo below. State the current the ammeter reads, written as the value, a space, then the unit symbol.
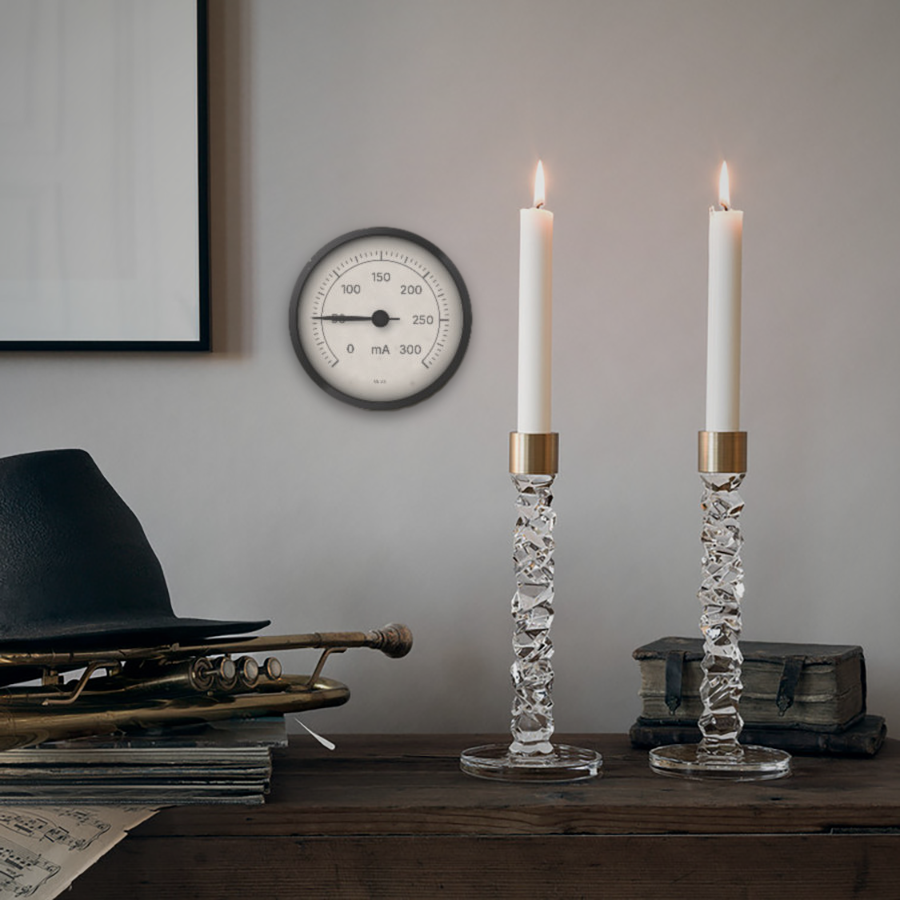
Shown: 50 mA
